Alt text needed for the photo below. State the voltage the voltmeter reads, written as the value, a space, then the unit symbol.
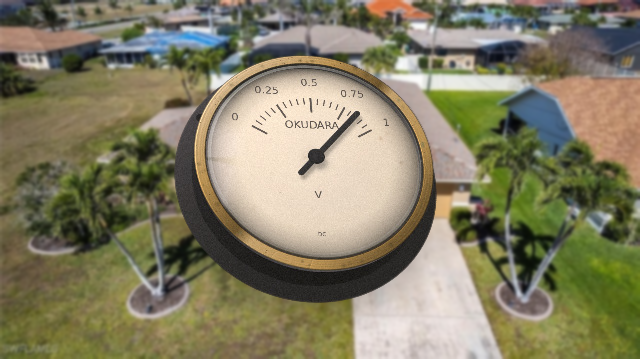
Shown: 0.85 V
